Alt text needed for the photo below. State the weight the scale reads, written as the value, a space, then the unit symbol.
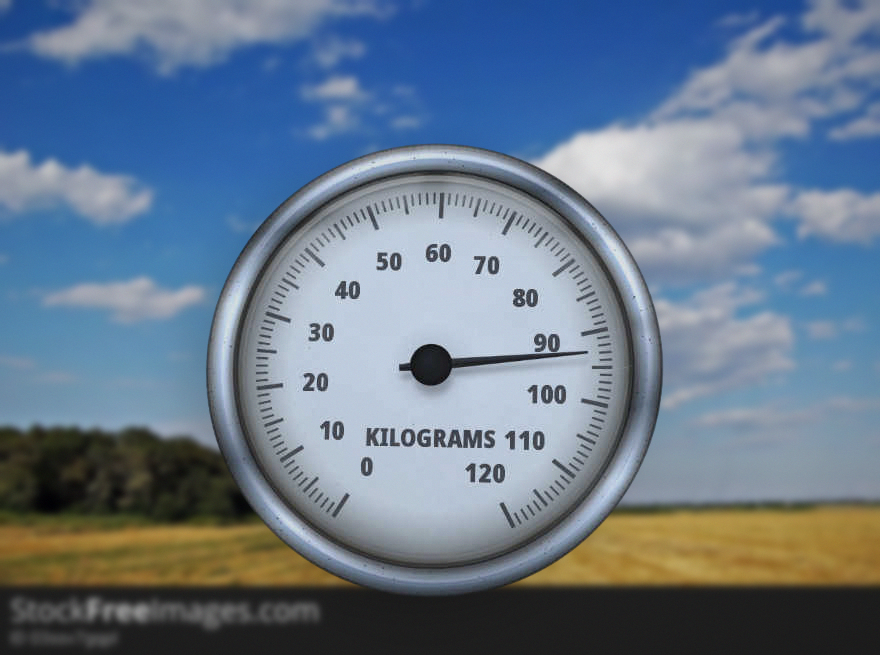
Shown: 93 kg
